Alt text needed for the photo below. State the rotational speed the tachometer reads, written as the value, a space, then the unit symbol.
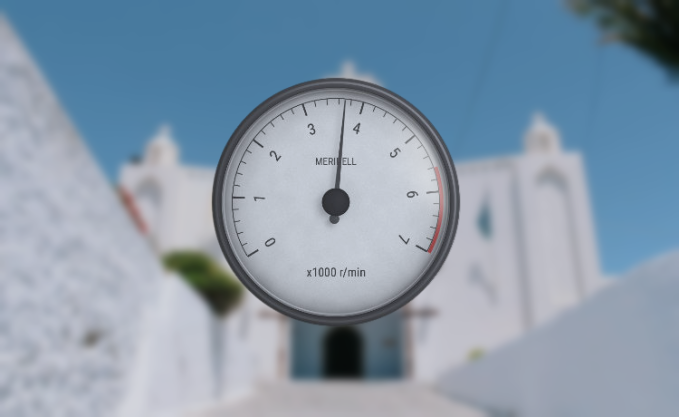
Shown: 3700 rpm
